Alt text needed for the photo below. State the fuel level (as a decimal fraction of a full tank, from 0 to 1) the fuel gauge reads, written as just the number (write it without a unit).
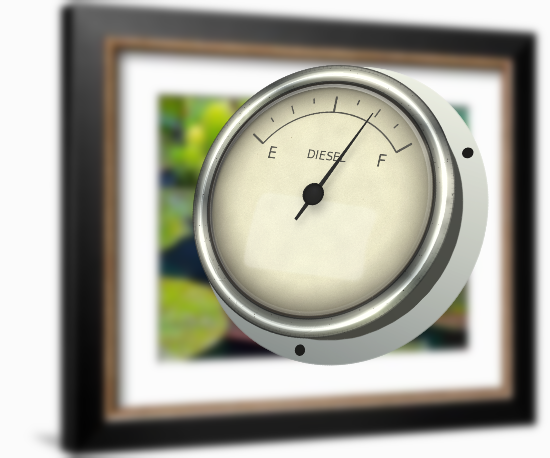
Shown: 0.75
